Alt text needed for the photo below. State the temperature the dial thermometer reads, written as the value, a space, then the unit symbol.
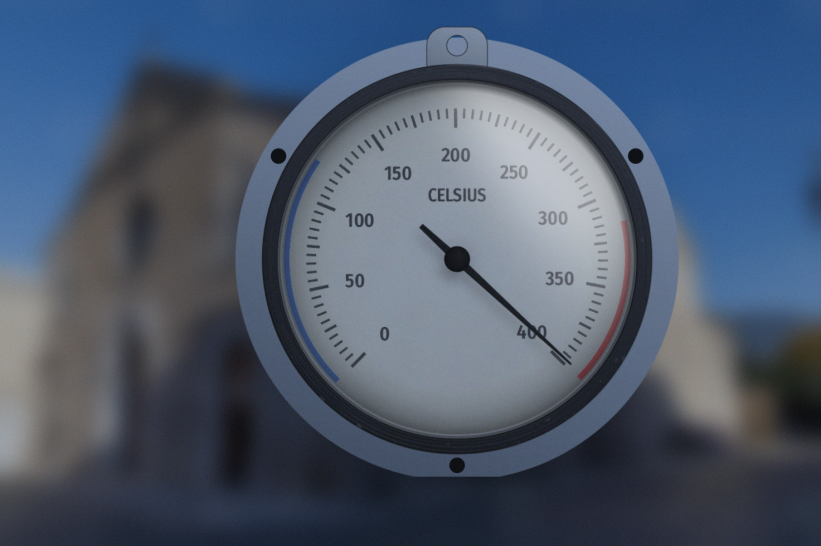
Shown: 397.5 °C
